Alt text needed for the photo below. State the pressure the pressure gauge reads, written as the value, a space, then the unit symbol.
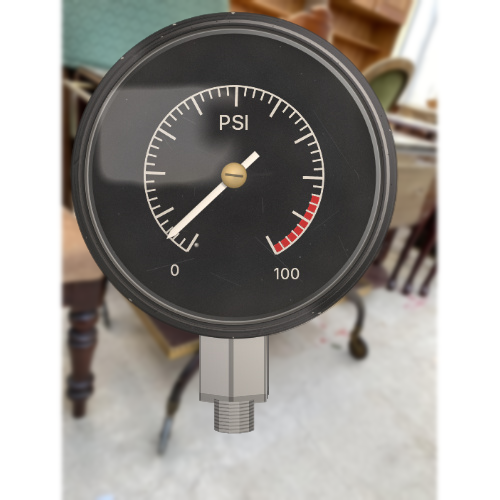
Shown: 5 psi
